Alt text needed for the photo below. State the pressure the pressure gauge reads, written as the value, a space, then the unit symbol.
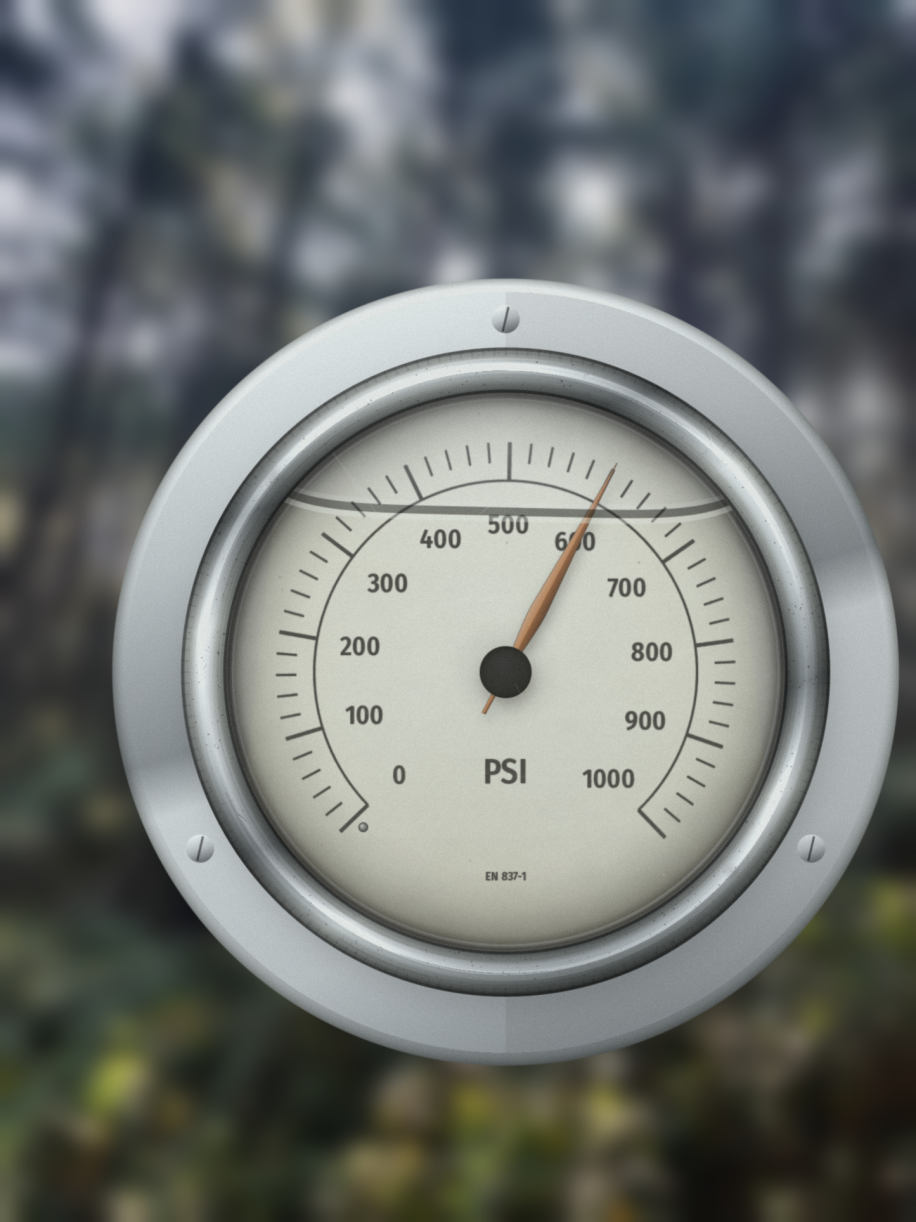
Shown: 600 psi
